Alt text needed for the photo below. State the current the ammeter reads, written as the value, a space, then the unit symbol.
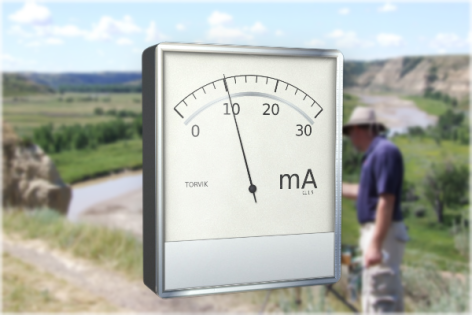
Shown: 10 mA
